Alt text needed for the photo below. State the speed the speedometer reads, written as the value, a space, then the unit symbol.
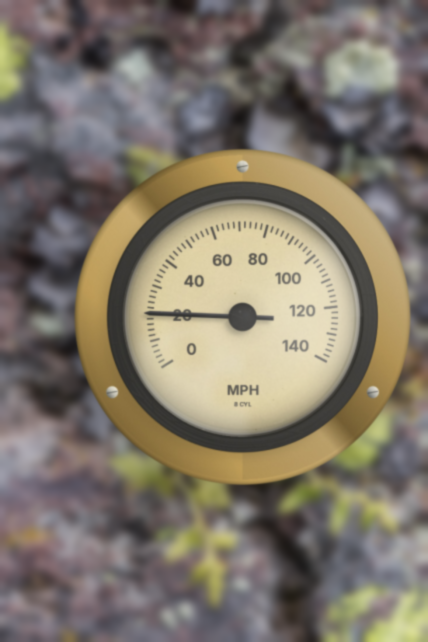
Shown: 20 mph
